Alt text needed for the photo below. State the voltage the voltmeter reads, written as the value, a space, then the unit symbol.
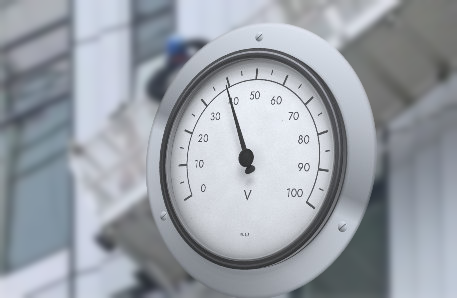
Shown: 40 V
